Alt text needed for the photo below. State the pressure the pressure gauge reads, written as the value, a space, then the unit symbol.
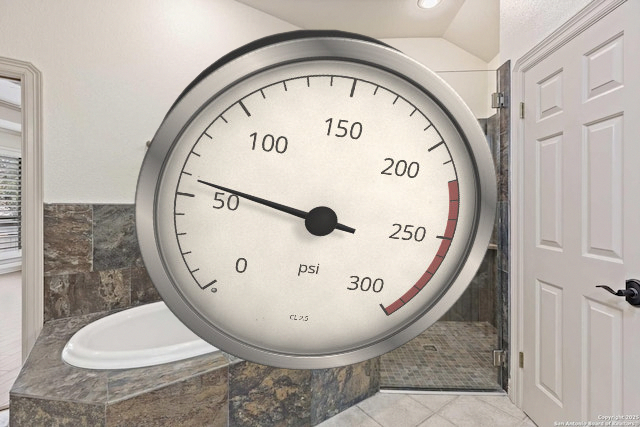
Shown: 60 psi
